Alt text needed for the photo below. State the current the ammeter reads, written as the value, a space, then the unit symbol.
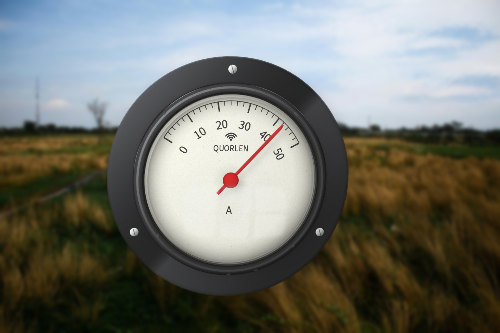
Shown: 42 A
